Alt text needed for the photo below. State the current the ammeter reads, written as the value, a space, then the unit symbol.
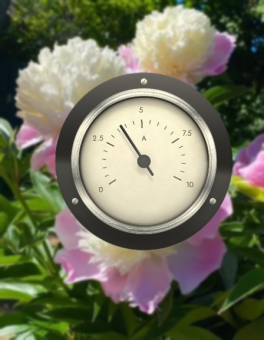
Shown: 3.75 A
